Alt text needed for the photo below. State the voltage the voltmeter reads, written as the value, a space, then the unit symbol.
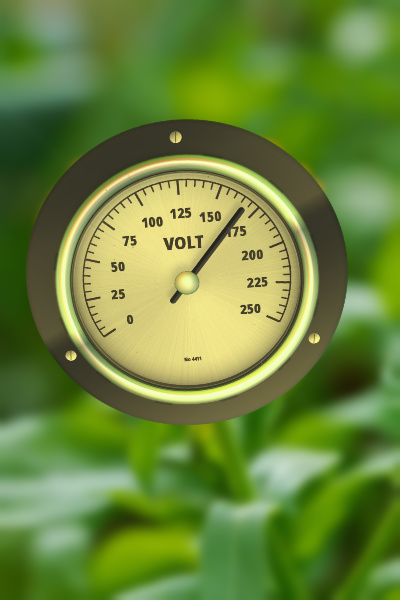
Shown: 167.5 V
